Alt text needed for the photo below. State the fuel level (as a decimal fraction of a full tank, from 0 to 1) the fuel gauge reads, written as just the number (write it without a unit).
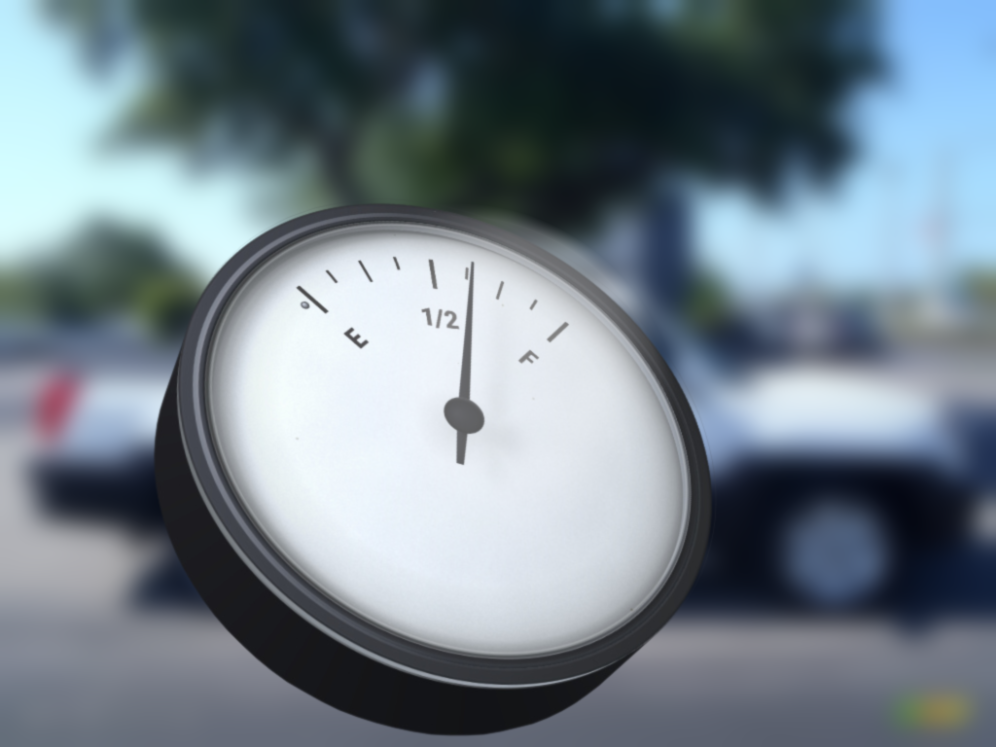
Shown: 0.625
